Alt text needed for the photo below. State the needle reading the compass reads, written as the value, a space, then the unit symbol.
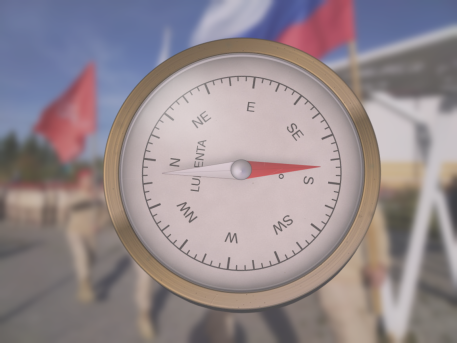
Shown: 170 °
